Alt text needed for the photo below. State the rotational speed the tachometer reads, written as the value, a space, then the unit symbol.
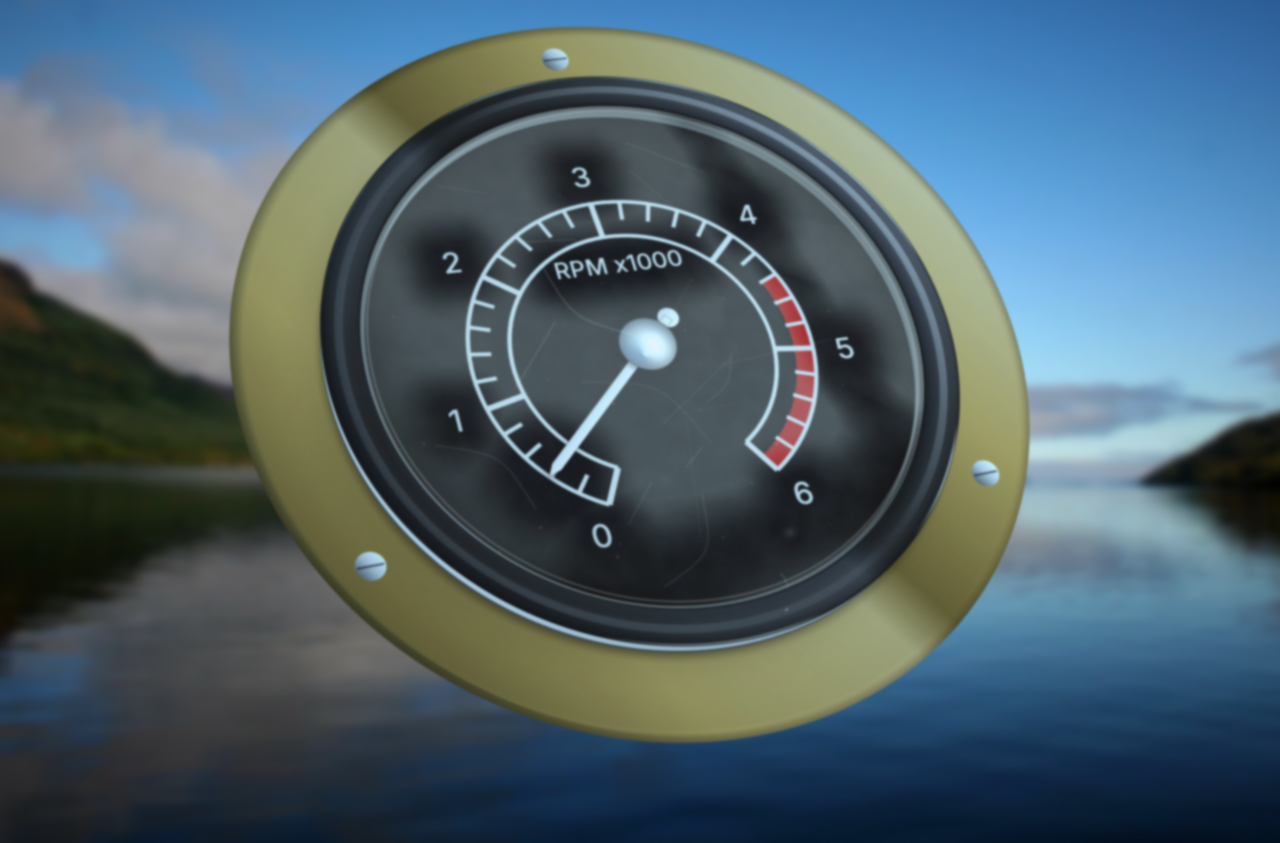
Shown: 400 rpm
